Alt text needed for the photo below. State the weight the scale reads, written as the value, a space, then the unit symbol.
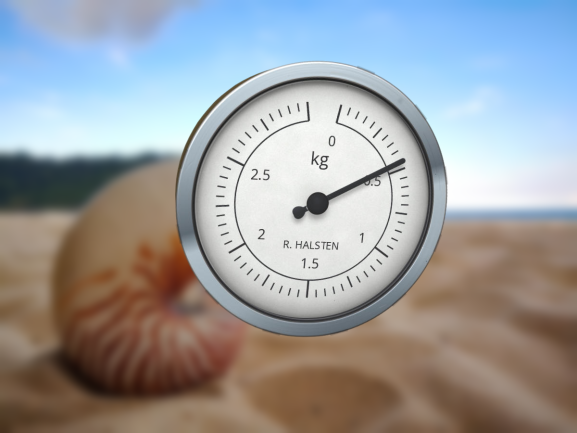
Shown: 0.45 kg
